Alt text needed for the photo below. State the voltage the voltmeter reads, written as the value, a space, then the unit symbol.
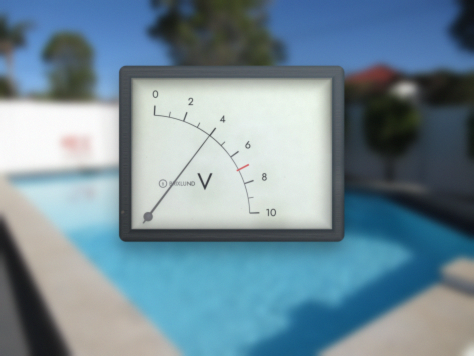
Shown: 4 V
